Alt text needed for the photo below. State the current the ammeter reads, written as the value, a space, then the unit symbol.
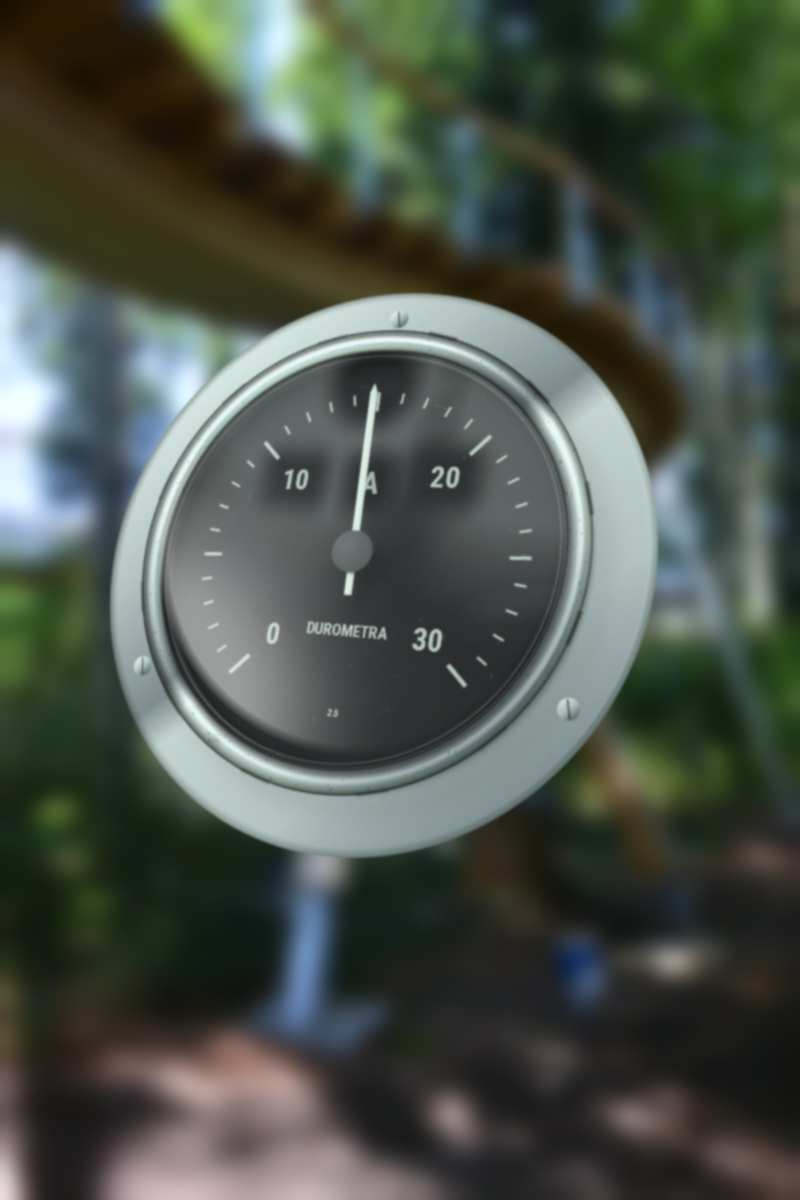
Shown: 15 A
